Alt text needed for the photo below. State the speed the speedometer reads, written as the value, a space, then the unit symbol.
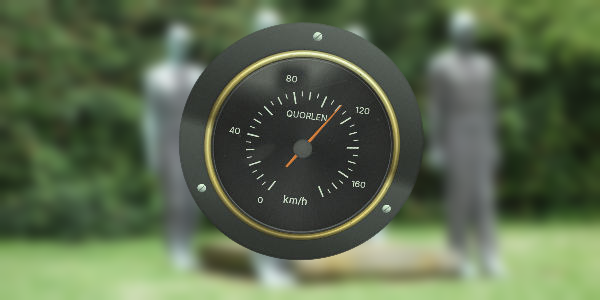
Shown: 110 km/h
